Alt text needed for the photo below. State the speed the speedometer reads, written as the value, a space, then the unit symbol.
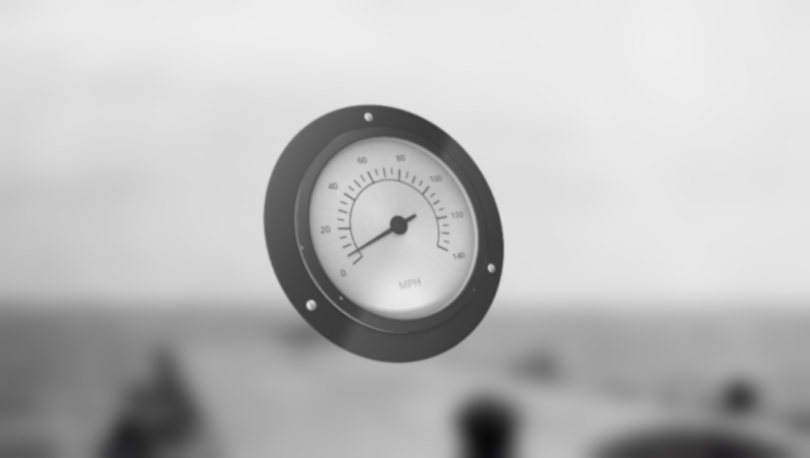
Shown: 5 mph
